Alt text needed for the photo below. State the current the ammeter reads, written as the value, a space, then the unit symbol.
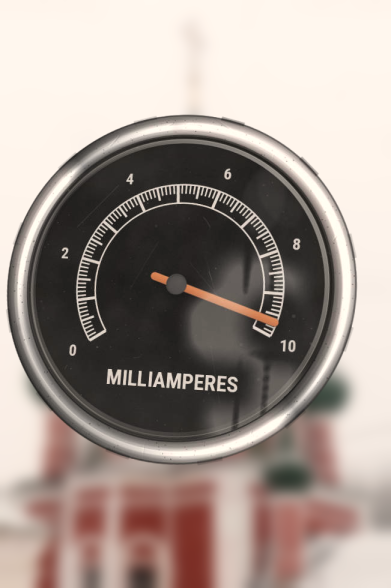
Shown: 9.7 mA
